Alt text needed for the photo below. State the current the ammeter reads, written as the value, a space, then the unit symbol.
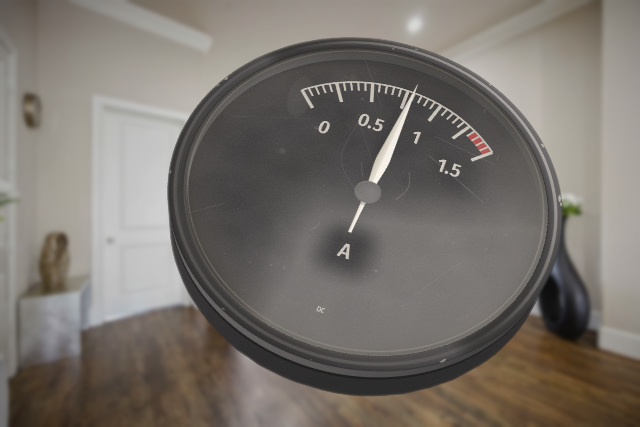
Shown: 0.8 A
